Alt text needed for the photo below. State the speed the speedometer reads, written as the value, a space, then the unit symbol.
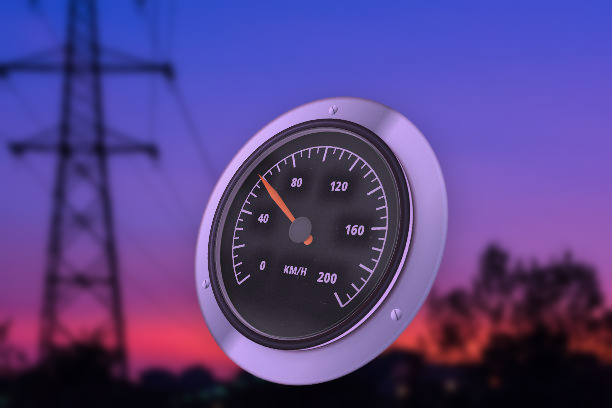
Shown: 60 km/h
